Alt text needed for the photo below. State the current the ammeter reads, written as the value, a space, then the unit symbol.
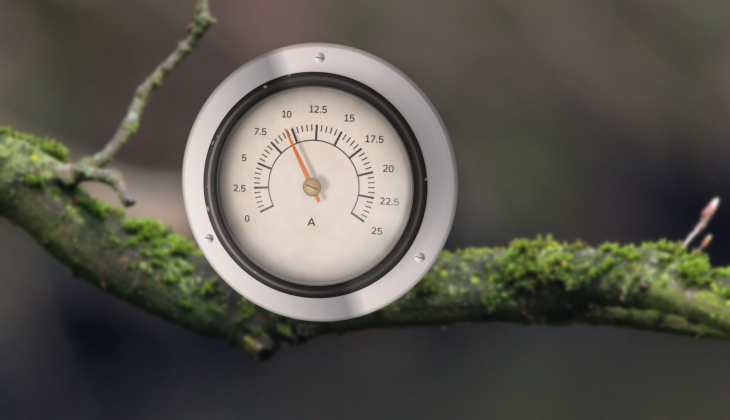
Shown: 9.5 A
